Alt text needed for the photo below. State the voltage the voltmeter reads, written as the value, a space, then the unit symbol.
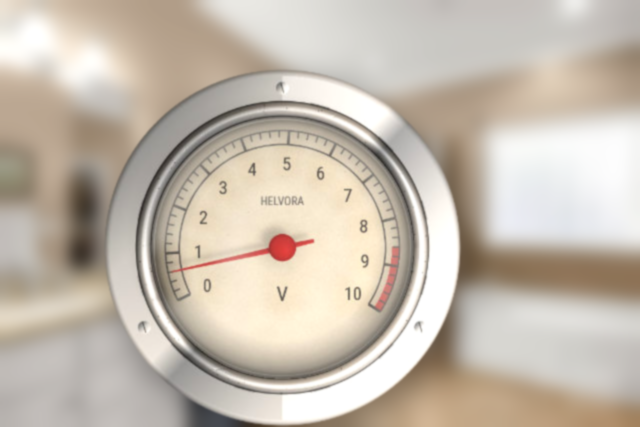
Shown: 0.6 V
